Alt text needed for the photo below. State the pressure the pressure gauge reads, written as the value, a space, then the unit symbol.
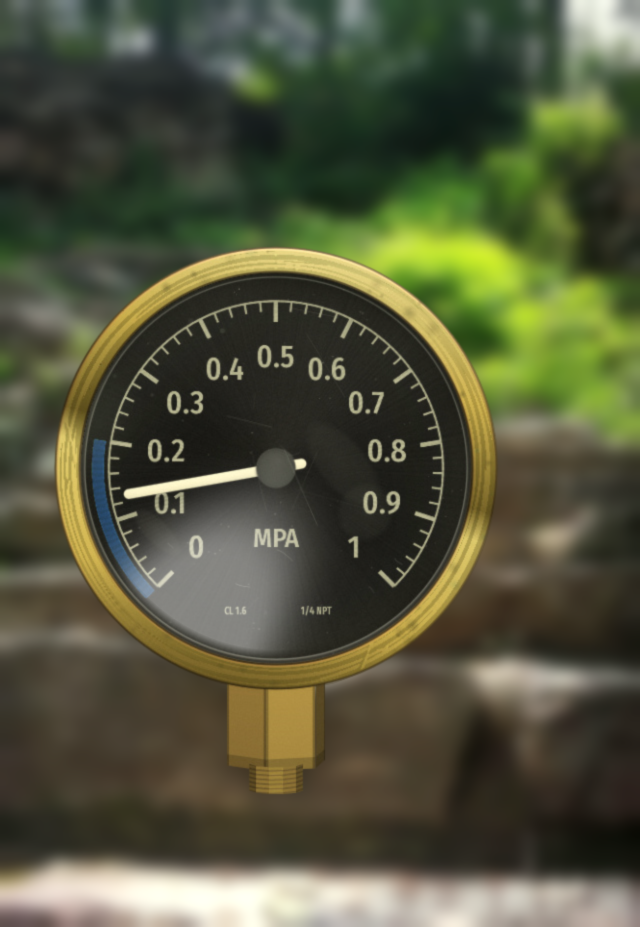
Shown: 0.13 MPa
